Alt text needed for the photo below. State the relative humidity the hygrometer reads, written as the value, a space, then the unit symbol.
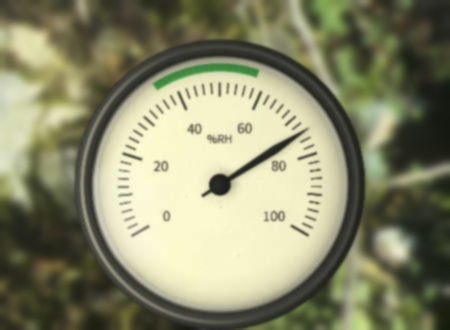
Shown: 74 %
